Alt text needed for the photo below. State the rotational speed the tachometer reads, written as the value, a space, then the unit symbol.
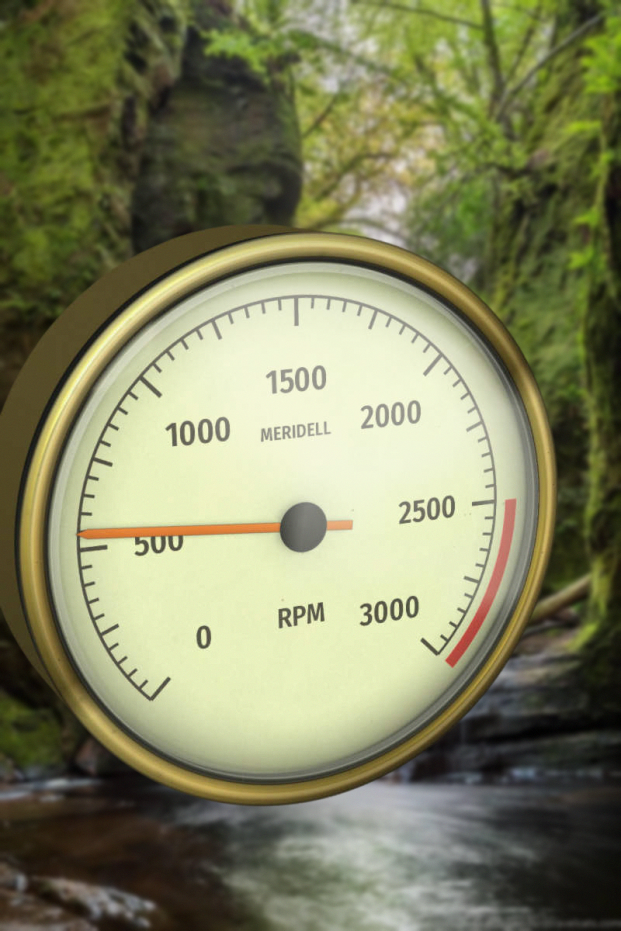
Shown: 550 rpm
